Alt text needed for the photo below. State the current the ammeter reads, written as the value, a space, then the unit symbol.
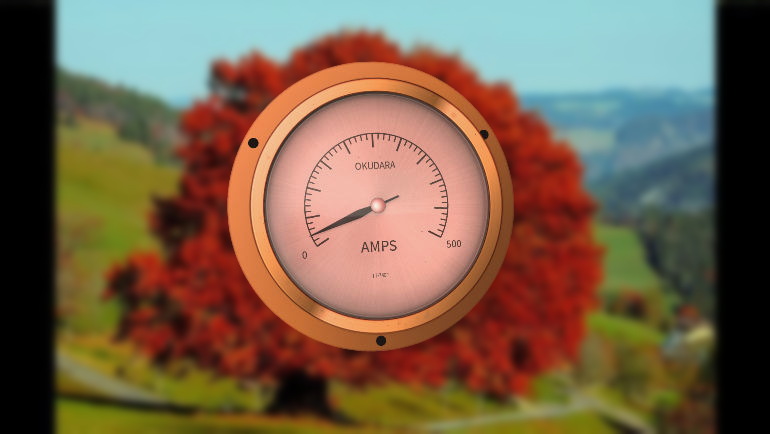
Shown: 20 A
